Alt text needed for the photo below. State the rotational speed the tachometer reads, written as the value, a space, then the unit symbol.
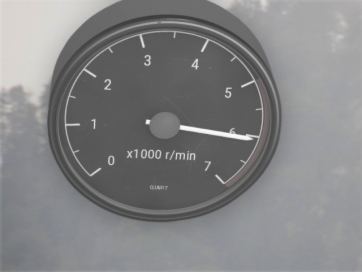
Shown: 6000 rpm
